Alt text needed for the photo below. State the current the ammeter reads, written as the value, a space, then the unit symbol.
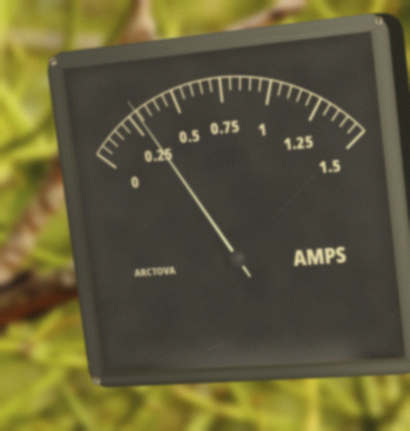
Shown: 0.3 A
